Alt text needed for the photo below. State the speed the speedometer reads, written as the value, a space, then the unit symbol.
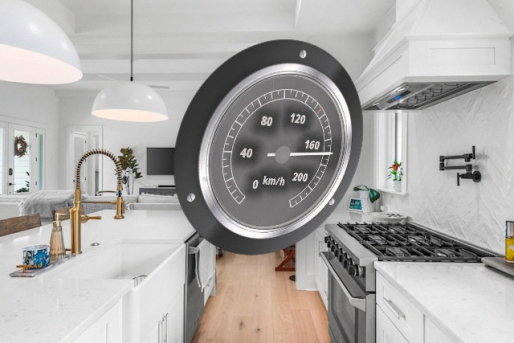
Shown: 170 km/h
